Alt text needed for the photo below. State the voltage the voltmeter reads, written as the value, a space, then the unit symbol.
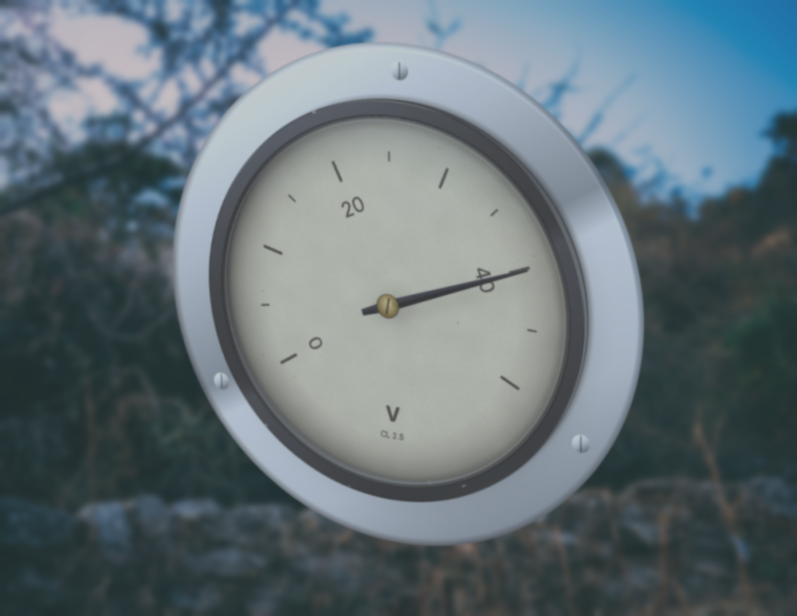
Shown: 40 V
